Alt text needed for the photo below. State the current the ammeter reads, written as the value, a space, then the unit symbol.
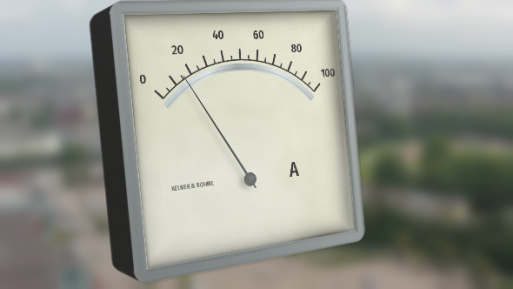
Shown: 15 A
